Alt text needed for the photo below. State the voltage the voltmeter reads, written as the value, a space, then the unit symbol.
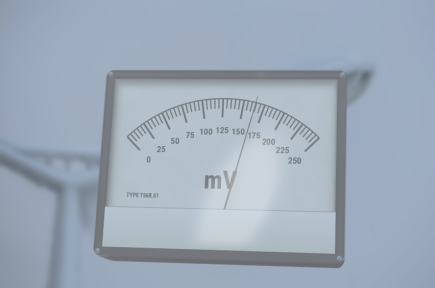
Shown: 165 mV
